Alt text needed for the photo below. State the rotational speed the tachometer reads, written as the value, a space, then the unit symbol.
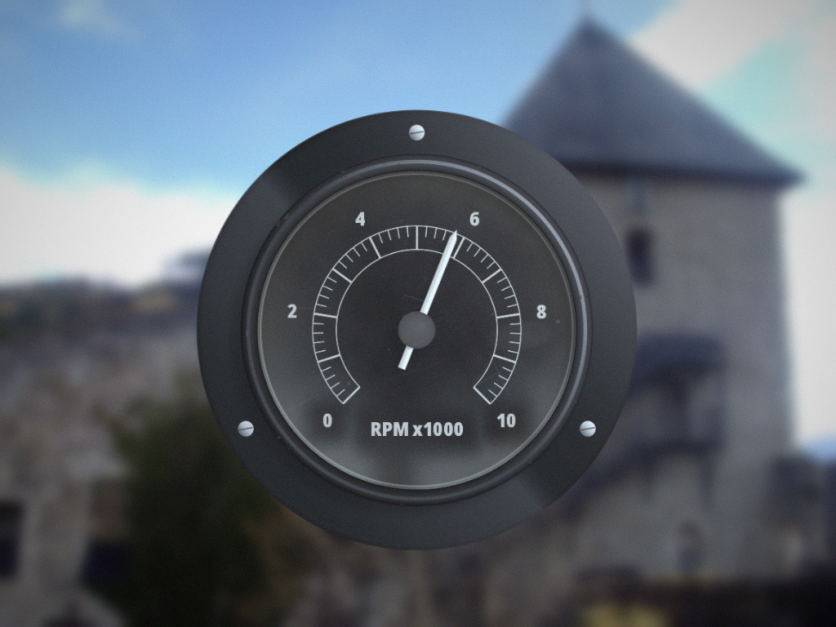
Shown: 5800 rpm
